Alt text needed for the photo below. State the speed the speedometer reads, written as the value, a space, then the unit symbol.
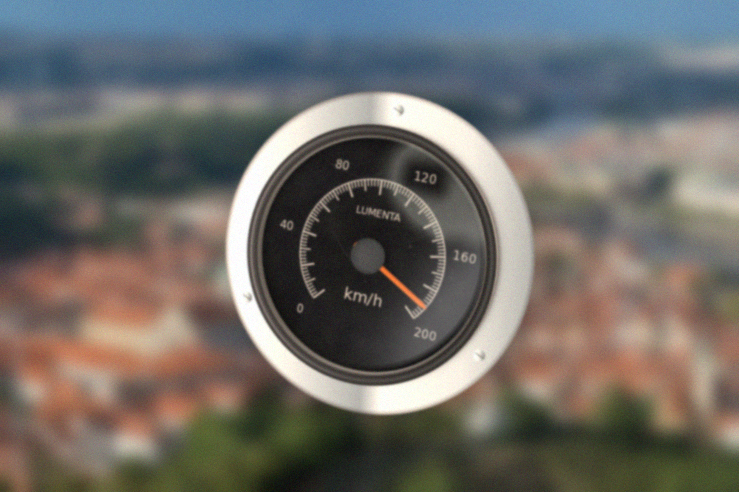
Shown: 190 km/h
